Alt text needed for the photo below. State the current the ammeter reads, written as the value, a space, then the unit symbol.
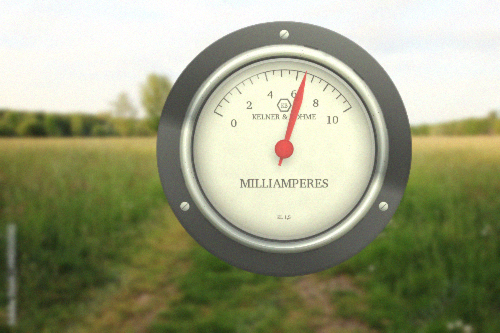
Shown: 6.5 mA
